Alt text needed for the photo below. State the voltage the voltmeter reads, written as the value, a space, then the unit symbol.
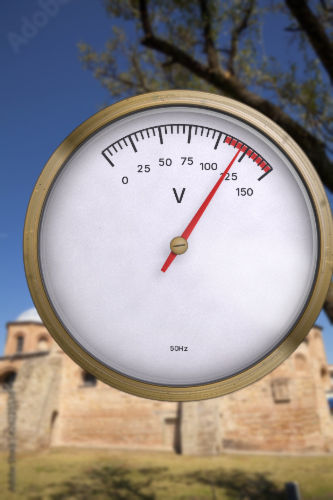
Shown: 120 V
